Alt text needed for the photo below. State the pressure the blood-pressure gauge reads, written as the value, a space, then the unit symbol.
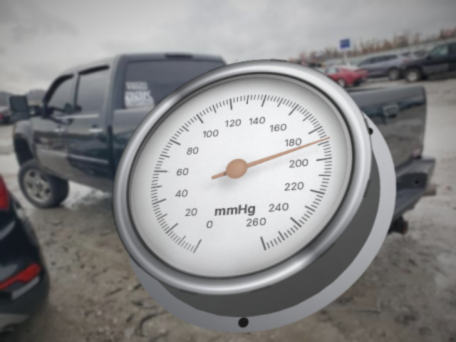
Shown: 190 mmHg
